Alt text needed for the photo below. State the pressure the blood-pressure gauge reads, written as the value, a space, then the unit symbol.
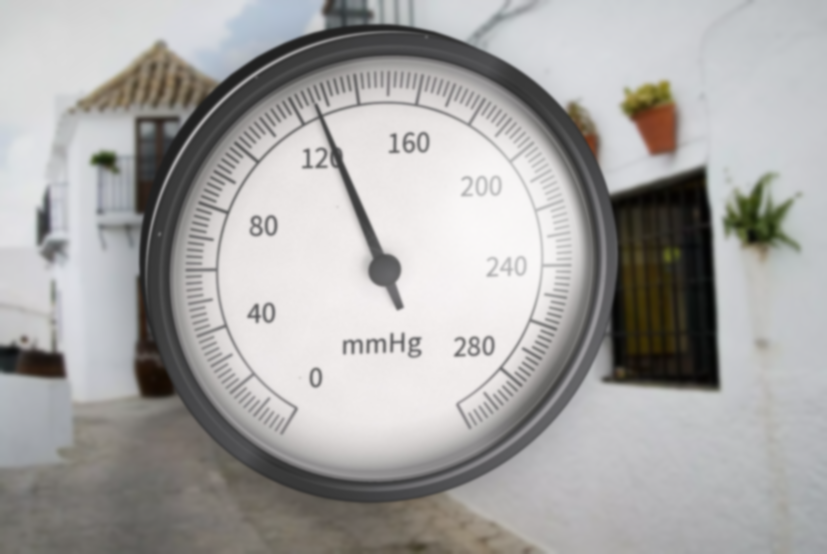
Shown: 126 mmHg
